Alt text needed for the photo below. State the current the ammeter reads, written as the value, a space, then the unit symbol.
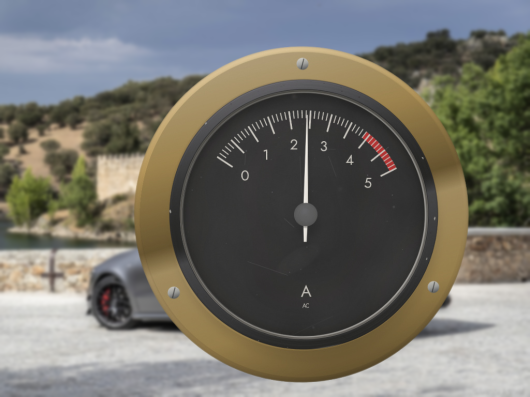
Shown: 2.4 A
